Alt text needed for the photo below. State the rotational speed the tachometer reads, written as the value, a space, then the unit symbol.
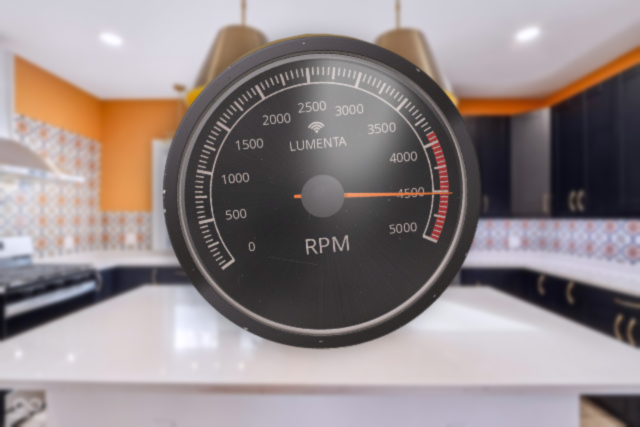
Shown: 4500 rpm
